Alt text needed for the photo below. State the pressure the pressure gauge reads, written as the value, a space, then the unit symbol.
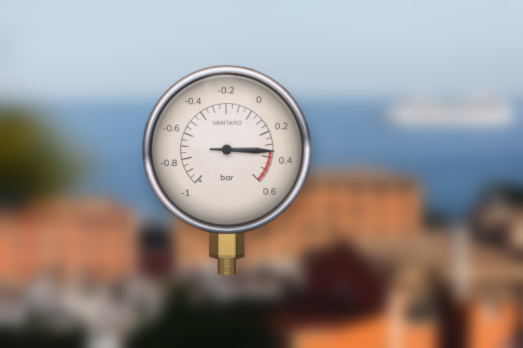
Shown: 0.35 bar
